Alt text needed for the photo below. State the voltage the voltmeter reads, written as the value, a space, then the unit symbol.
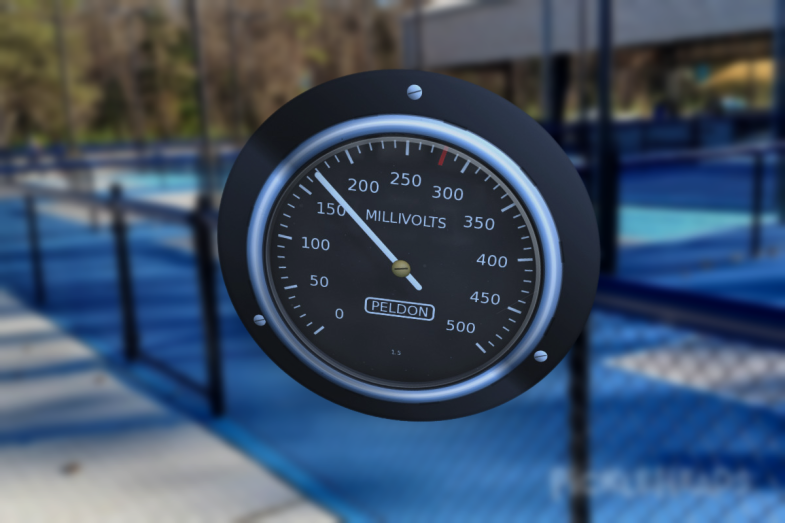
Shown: 170 mV
